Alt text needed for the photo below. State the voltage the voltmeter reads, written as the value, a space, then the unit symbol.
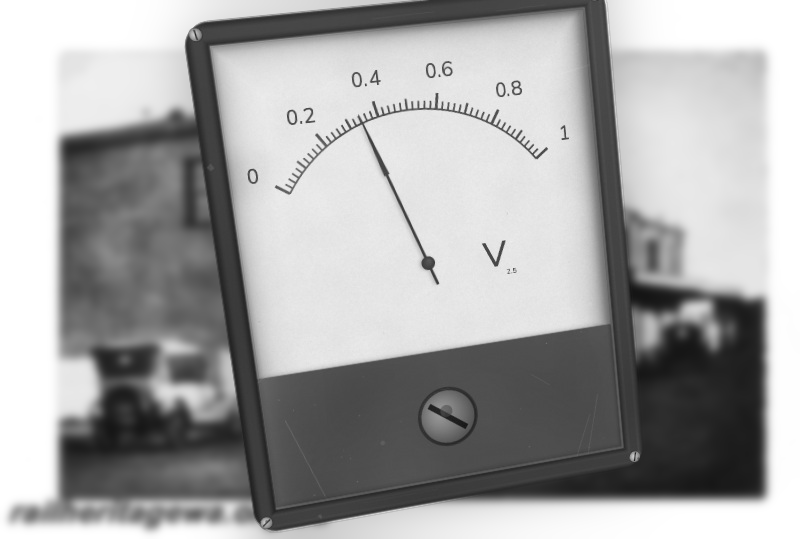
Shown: 0.34 V
